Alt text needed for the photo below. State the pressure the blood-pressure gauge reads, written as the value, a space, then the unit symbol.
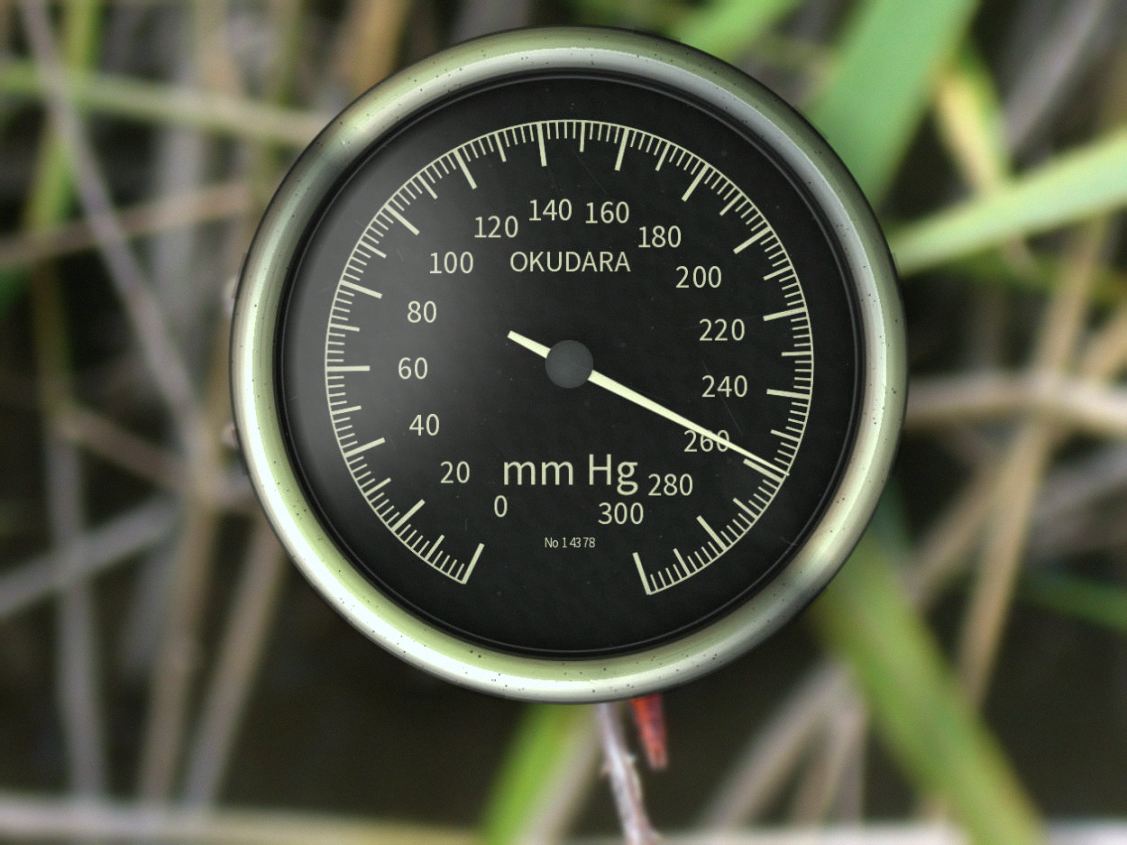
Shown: 258 mmHg
